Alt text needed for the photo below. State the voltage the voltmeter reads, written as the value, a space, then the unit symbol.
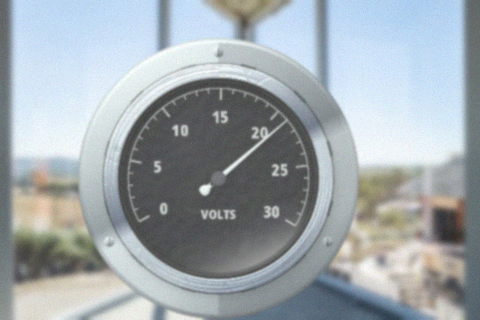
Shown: 21 V
